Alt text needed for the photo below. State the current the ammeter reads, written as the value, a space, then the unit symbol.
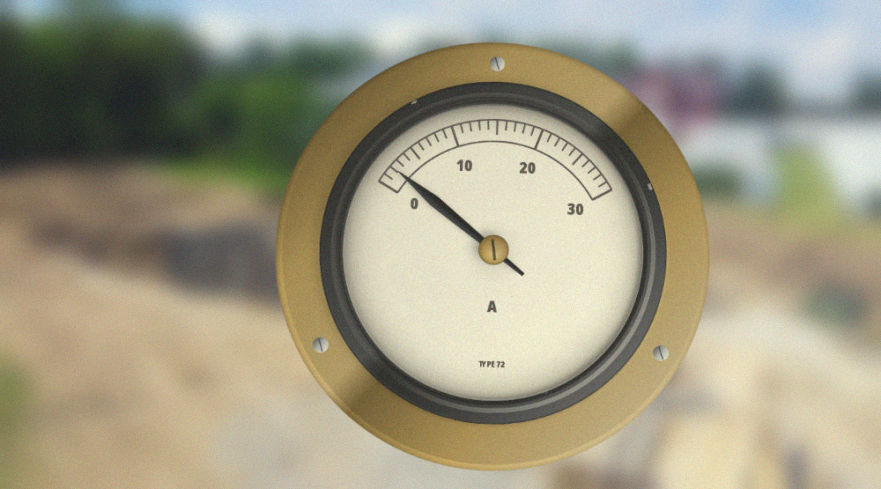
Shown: 2 A
